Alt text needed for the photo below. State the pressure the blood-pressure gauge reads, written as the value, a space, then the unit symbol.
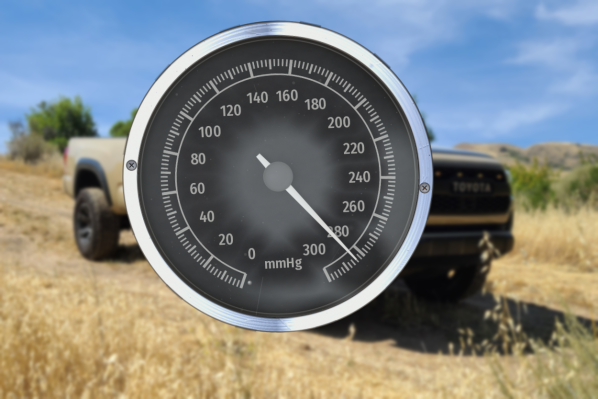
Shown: 284 mmHg
